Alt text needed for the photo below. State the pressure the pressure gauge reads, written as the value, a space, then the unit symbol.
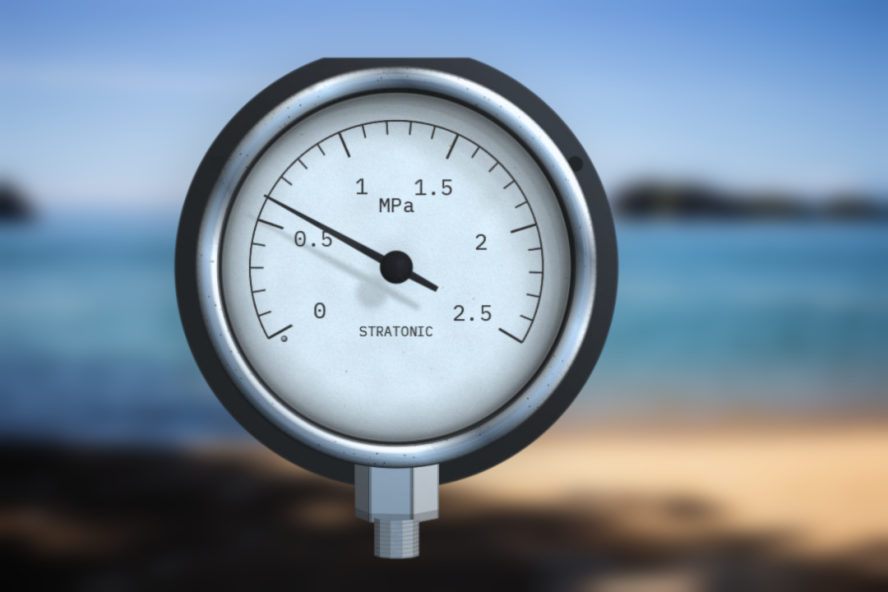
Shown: 0.6 MPa
